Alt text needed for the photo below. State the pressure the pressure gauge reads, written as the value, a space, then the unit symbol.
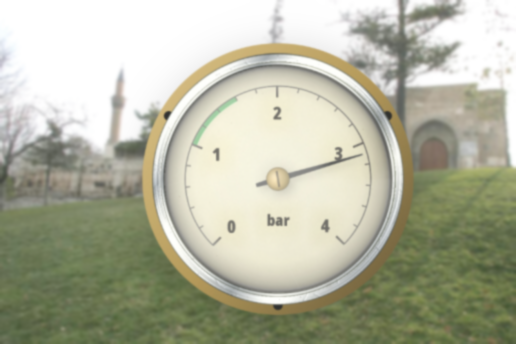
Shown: 3.1 bar
